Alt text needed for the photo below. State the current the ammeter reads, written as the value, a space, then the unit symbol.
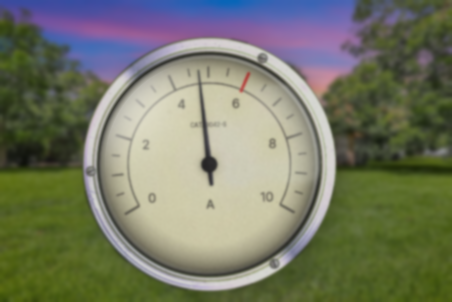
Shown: 4.75 A
